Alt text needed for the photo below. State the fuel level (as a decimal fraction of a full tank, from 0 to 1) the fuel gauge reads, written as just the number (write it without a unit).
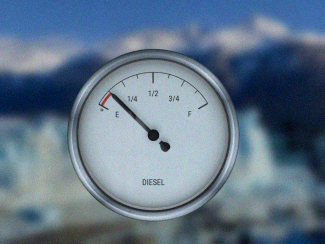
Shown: 0.125
